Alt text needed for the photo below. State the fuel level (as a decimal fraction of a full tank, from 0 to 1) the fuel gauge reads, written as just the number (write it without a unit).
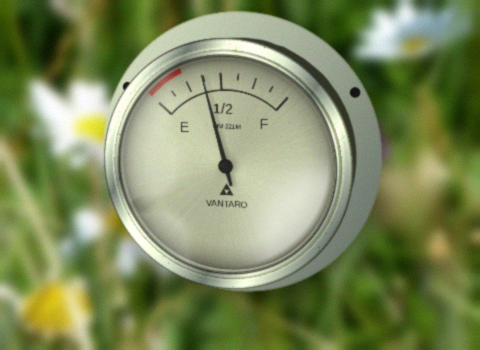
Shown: 0.375
